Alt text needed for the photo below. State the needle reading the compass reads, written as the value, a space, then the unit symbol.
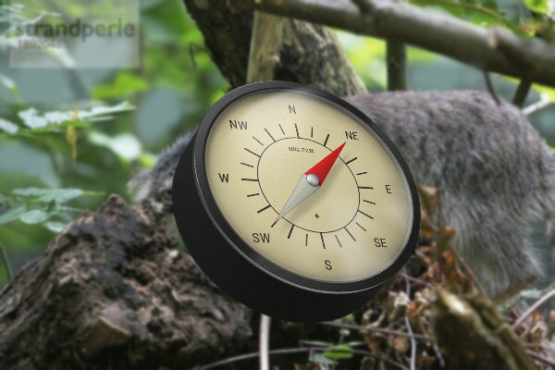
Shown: 45 °
